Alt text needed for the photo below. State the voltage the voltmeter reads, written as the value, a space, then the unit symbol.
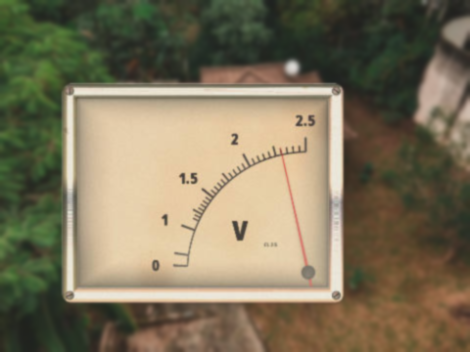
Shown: 2.3 V
